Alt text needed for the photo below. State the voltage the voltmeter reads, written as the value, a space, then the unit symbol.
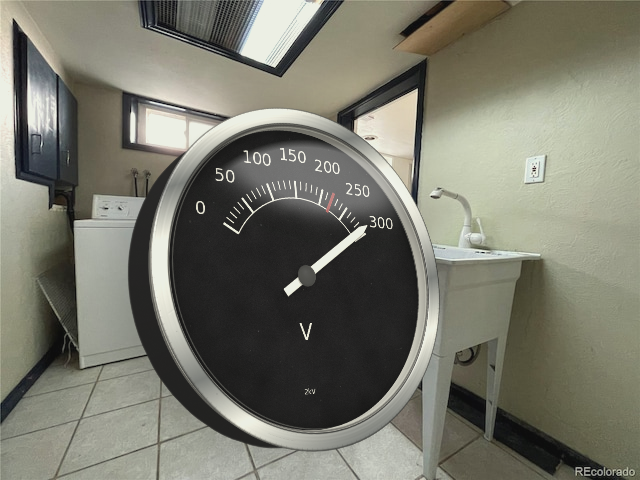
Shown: 290 V
